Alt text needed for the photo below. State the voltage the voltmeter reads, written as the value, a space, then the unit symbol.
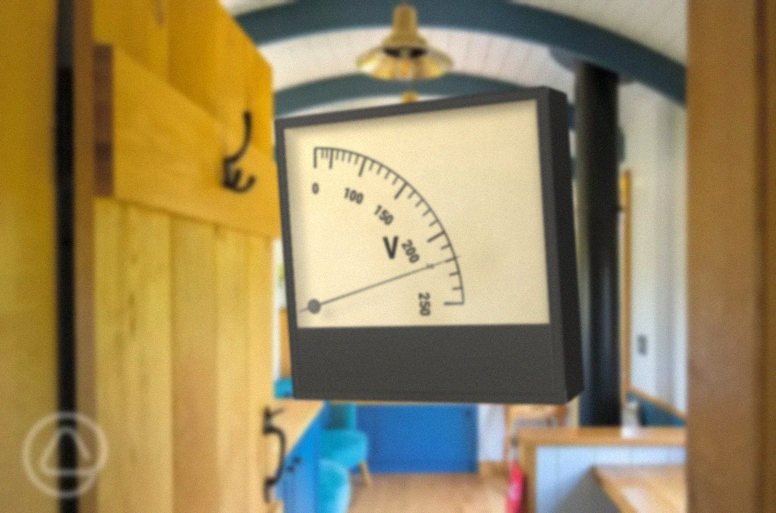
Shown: 220 V
